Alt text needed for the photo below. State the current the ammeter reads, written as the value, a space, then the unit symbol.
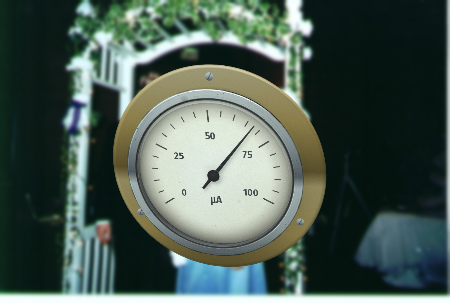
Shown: 67.5 µA
